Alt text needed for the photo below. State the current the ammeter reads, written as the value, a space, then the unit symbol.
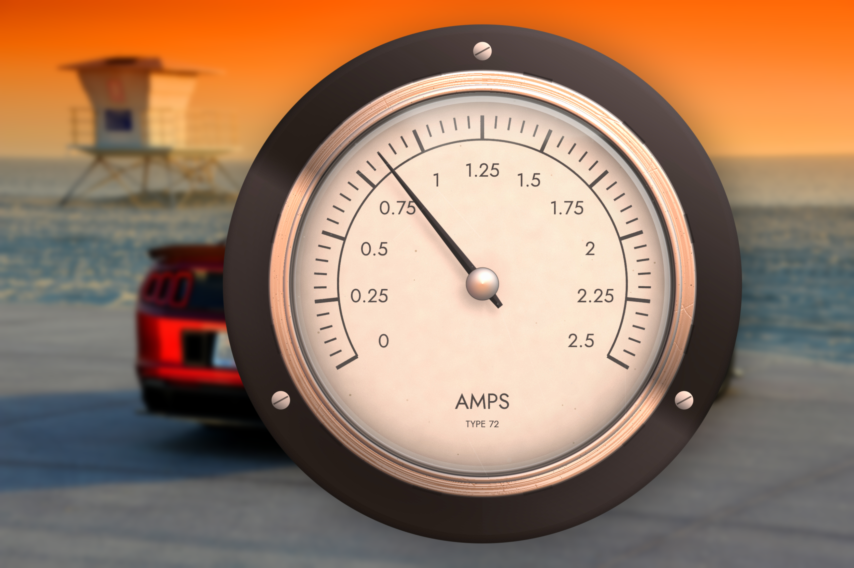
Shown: 0.85 A
